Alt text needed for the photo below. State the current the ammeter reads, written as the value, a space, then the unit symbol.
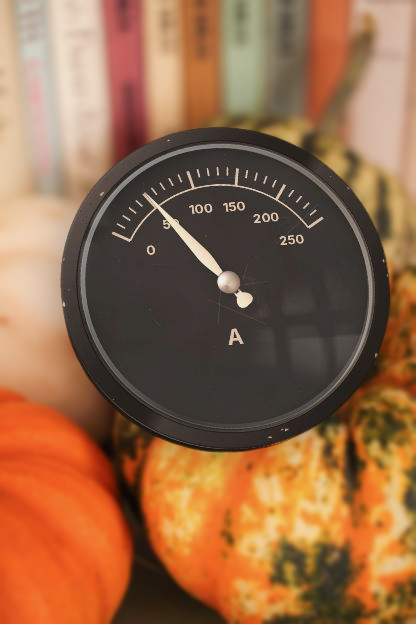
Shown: 50 A
